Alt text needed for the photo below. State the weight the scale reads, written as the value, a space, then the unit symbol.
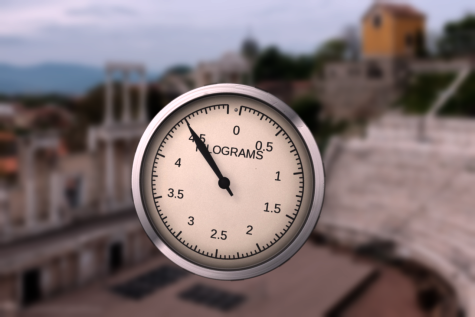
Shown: 4.5 kg
